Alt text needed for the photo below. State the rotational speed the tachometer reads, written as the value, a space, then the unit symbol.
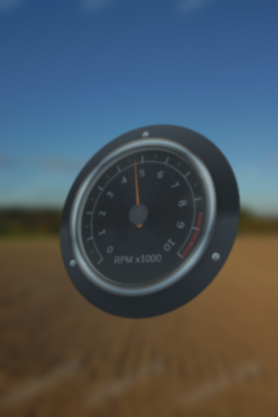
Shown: 4750 rpm
